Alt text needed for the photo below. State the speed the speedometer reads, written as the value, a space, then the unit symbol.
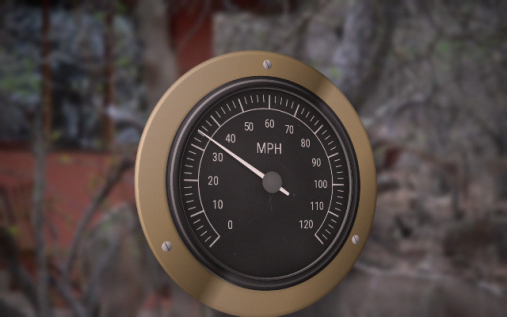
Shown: 34 mph
